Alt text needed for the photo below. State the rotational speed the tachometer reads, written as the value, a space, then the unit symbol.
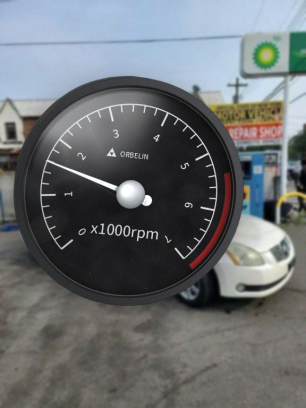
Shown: 1600 rpm
